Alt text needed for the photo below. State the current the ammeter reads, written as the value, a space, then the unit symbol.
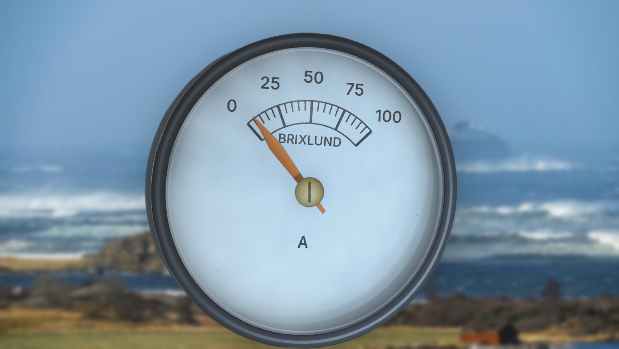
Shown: 5 A
